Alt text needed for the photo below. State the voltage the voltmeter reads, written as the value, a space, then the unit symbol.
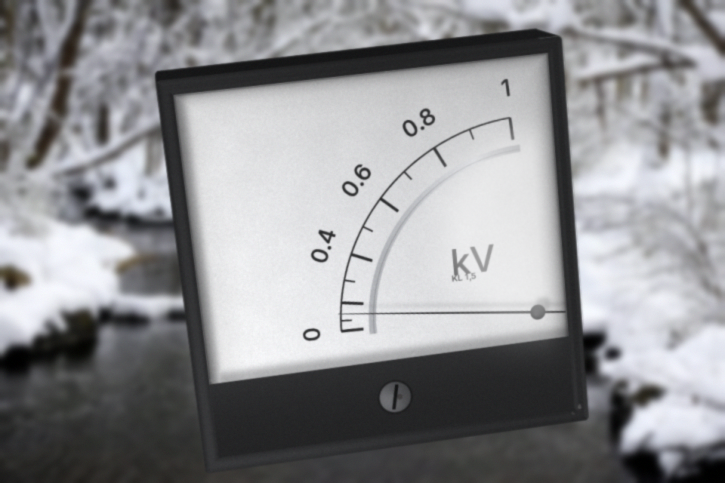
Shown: 0.15 kV
